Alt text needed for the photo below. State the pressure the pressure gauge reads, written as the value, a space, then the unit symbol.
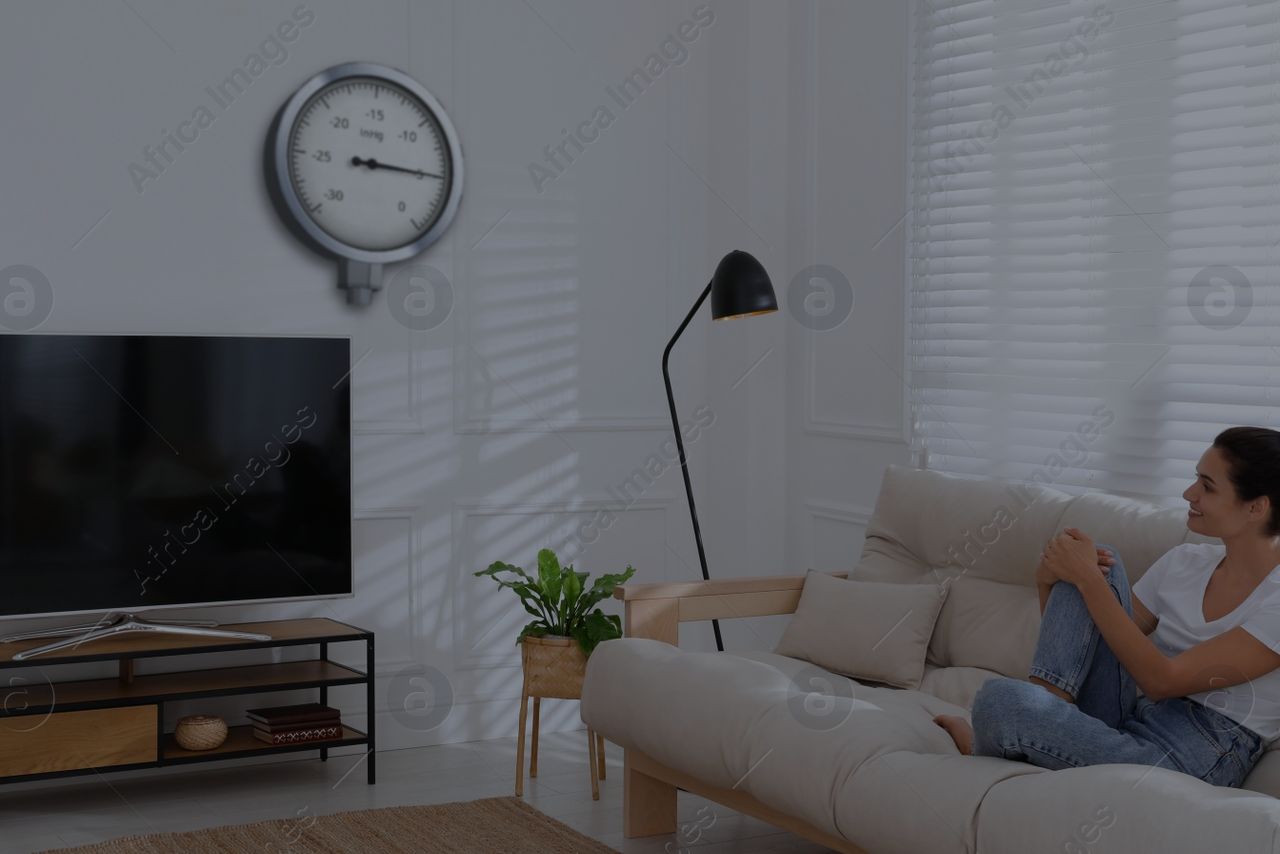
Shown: -5 inHg
